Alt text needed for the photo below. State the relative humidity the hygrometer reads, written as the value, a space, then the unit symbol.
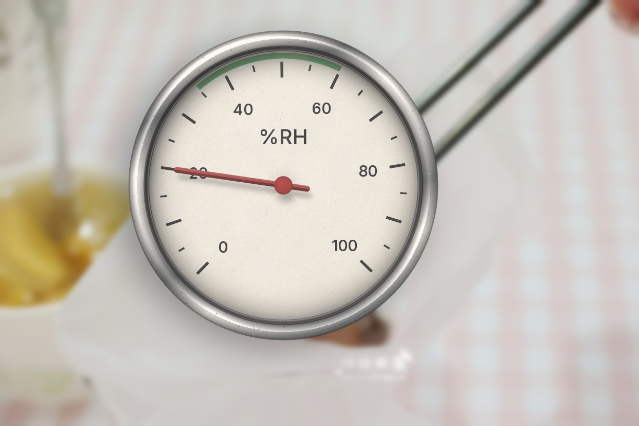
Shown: 20 %
